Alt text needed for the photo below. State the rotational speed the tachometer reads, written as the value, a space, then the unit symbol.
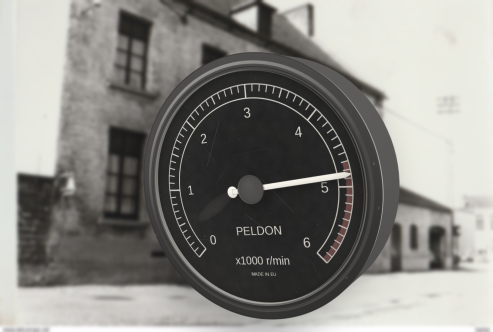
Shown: 4850 rpm
